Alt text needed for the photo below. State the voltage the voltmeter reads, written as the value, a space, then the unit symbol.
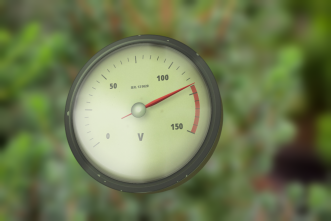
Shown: 120 V
